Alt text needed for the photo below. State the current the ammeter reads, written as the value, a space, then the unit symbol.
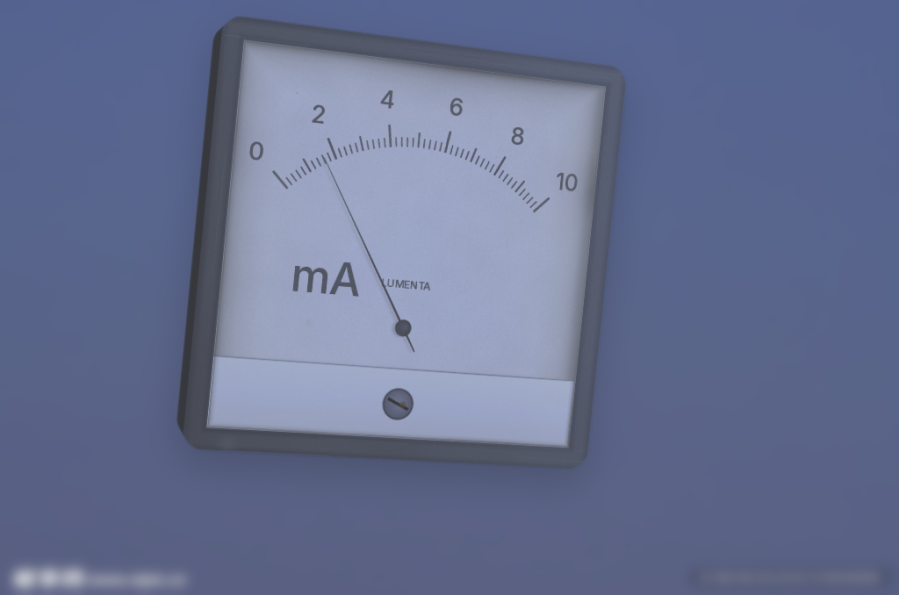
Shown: 1.6 mA
